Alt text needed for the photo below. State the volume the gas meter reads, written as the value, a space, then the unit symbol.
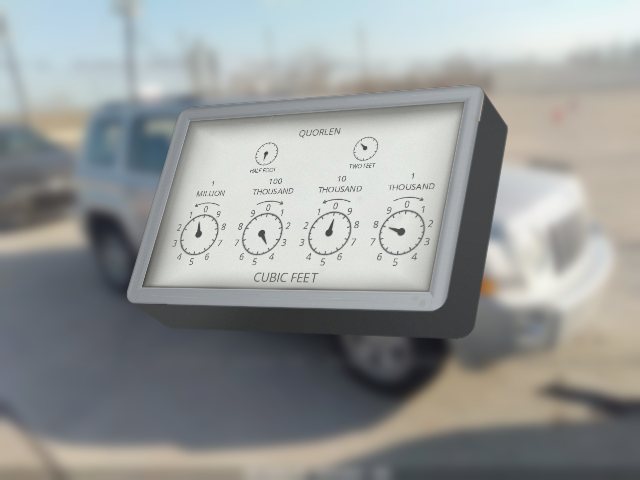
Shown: 39800 ft³
